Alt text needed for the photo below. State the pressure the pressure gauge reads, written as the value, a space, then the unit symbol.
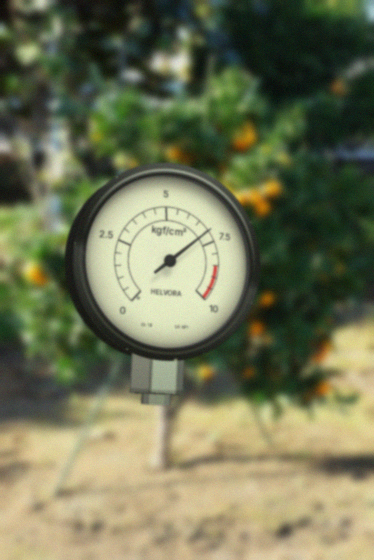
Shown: 7 kg/cm²
